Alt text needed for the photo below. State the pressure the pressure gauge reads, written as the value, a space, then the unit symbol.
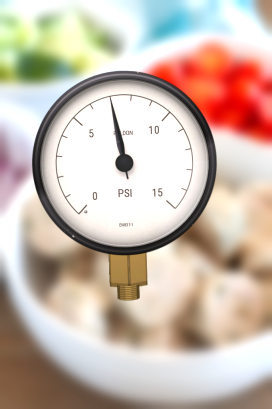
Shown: 7 psi
